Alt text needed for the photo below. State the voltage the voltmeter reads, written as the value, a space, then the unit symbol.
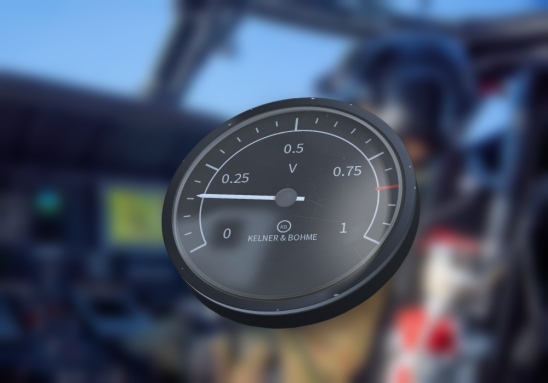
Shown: 0.15 V
